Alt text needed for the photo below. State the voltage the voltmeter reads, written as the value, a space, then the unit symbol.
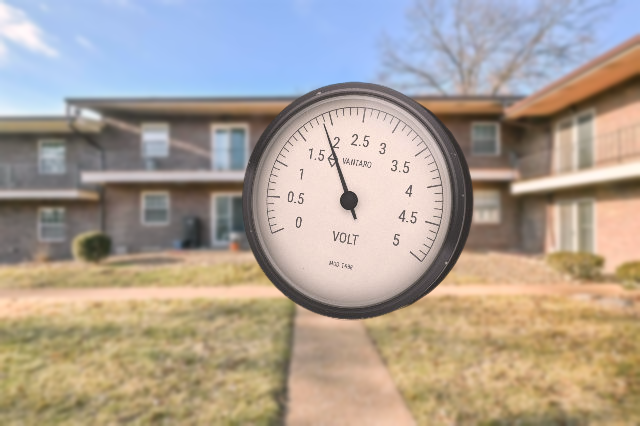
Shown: 1.9 V
